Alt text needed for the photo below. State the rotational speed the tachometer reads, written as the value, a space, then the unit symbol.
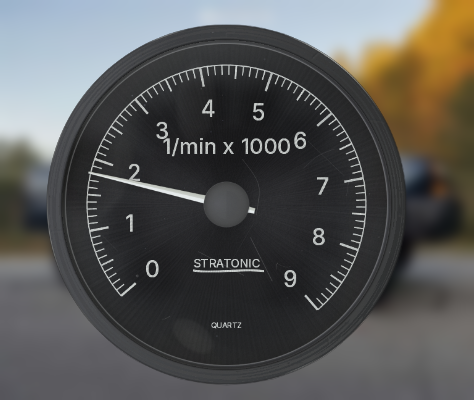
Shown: 1800 rpm
